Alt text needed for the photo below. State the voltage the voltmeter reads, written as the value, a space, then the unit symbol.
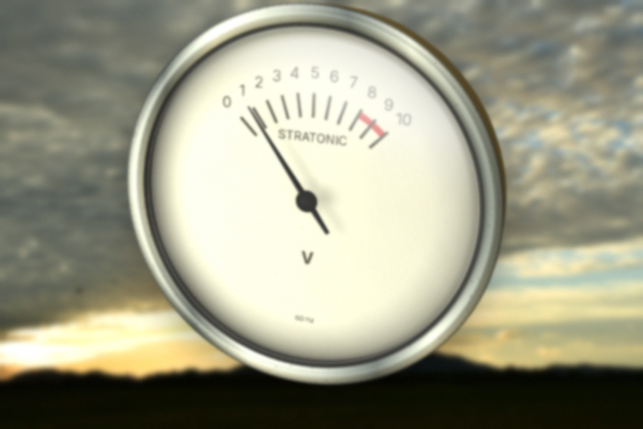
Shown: 1 V
